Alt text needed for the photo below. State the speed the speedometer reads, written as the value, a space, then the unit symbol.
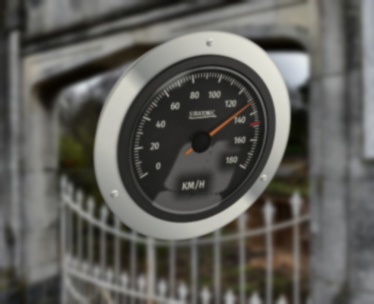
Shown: 130 km/h
